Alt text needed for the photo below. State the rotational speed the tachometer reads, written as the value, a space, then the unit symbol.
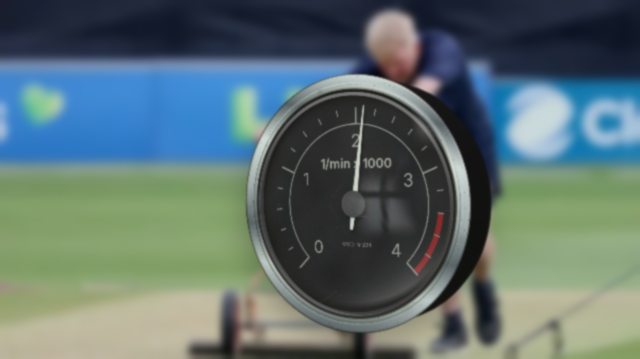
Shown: 2100 rpm
